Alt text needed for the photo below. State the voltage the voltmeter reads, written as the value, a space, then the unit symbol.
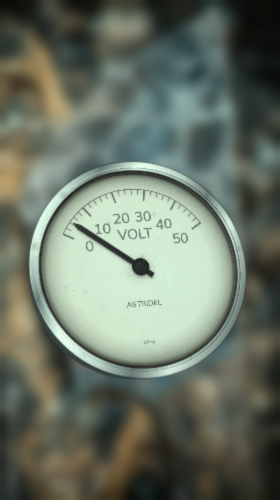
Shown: 4 V
